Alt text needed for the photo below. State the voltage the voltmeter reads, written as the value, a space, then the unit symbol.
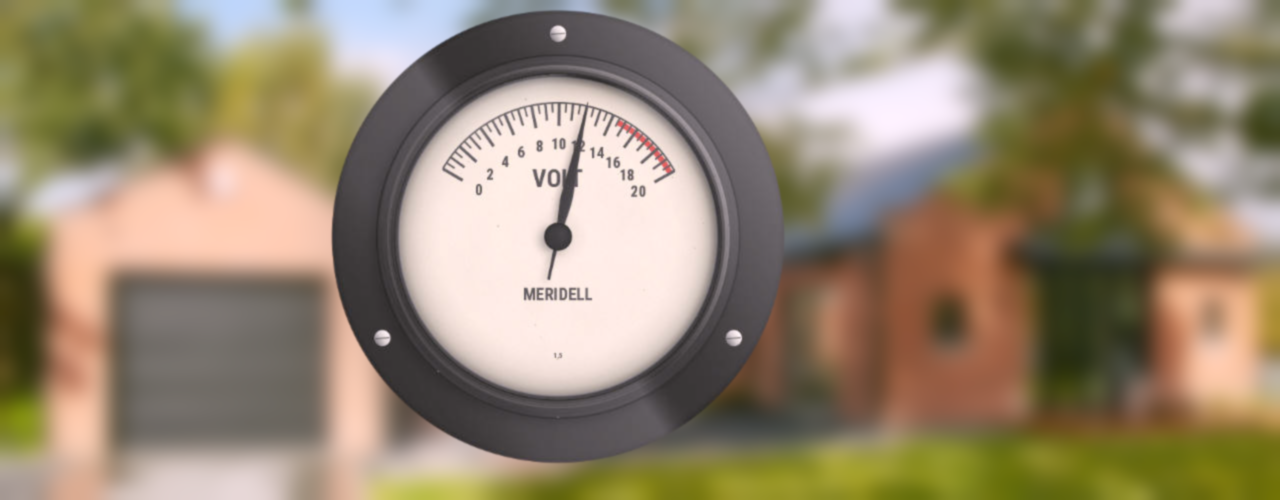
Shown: 12 V
